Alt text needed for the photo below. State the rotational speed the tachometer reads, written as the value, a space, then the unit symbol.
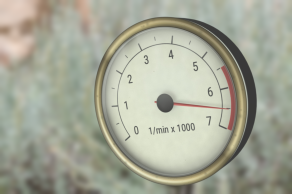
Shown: 6500 rpm
